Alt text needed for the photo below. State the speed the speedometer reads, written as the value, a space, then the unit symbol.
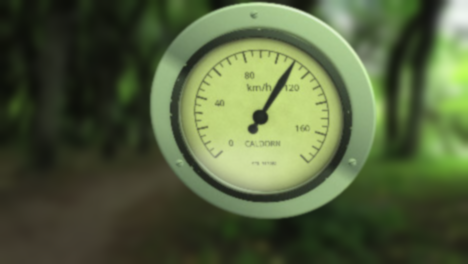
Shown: 110 km/h
